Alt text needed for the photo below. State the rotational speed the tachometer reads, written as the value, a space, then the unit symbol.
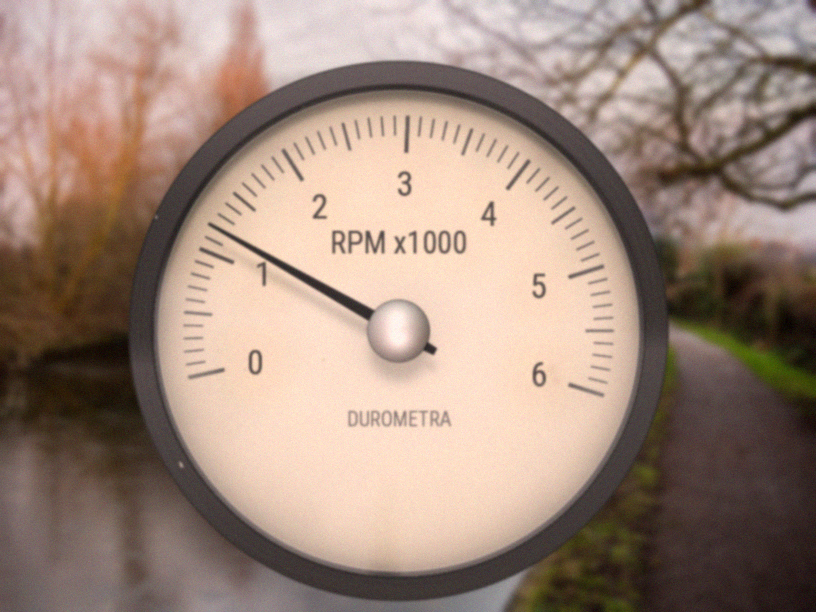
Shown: 1200 rpm
